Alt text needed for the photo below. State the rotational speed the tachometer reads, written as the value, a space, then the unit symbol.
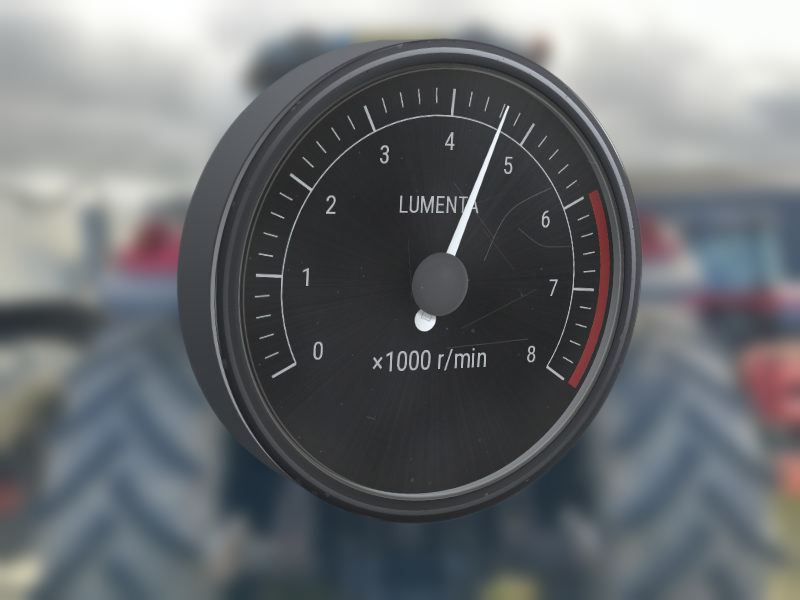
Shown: 4600 rpm
